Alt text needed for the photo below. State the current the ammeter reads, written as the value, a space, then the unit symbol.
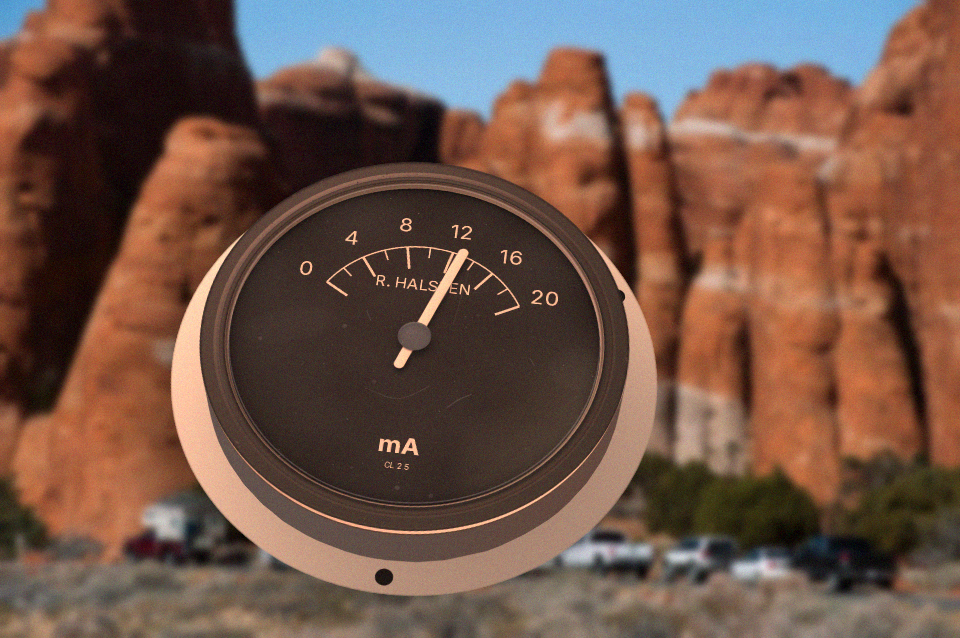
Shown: 13 mA
